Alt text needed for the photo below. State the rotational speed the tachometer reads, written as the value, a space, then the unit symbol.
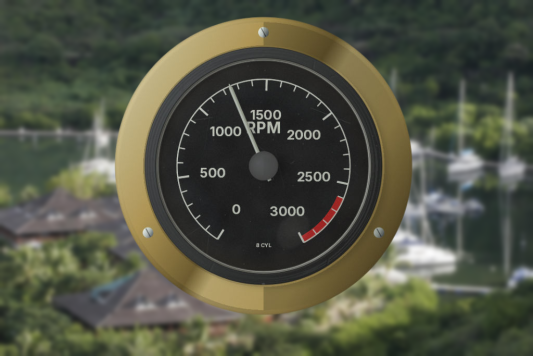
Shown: 1250 rpm
